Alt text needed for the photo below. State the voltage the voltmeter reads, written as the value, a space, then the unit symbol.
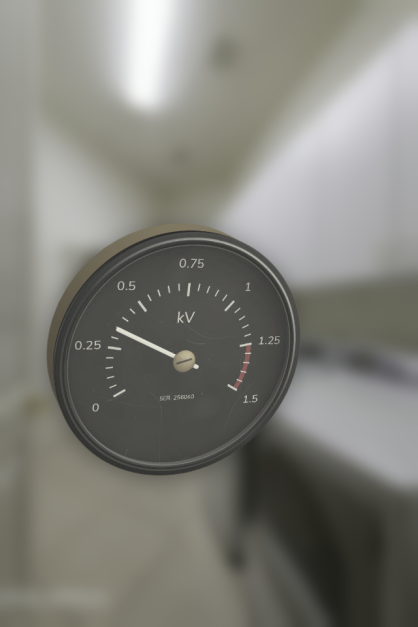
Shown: 0.35 kV
